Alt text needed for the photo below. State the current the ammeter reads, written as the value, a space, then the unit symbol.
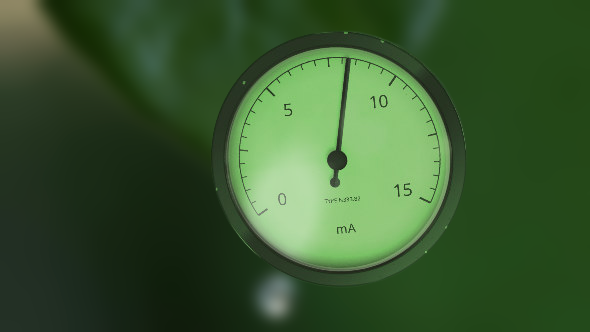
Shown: 8.25 mA
